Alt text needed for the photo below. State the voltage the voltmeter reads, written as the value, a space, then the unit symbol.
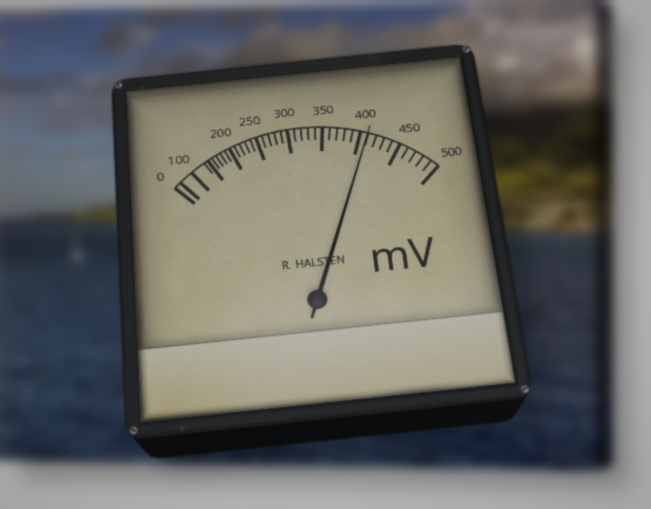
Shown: 410 mV
